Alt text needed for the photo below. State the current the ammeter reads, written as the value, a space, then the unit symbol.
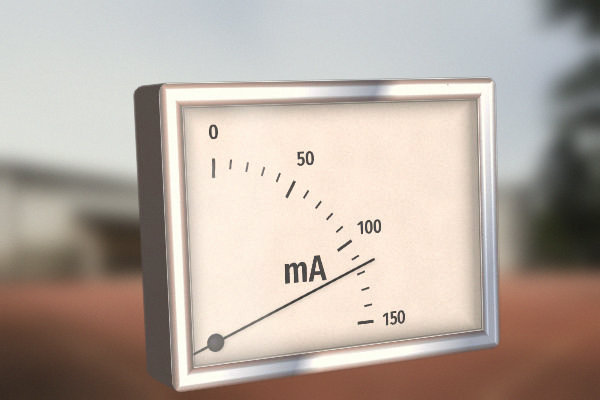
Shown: 115 mA
